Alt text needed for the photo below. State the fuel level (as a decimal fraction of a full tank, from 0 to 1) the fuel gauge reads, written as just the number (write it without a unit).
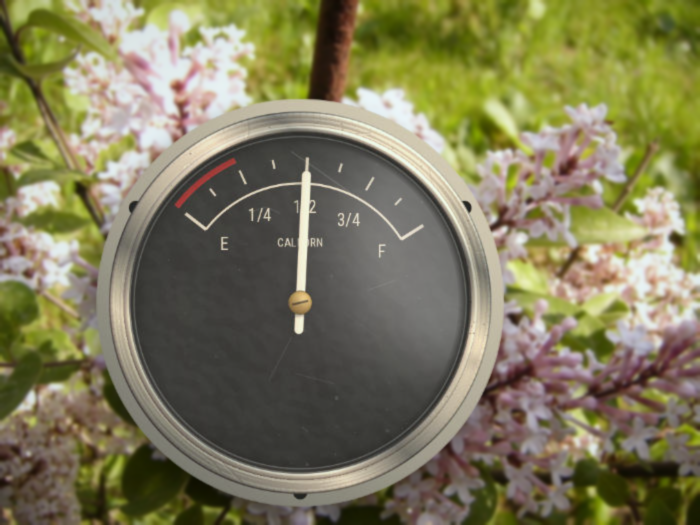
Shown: 0.5
